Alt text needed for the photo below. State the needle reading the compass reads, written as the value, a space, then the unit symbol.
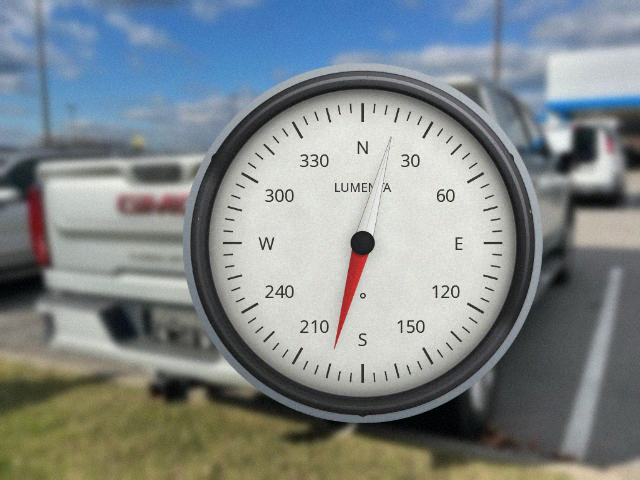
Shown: 195 °
